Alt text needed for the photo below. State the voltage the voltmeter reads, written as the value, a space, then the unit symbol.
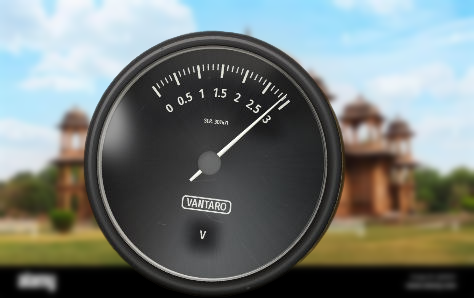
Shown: 2.9 V
